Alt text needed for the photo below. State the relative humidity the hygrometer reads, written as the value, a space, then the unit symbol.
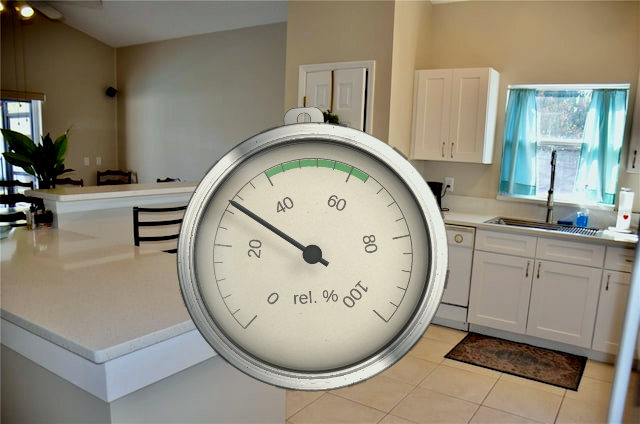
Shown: 30 %
